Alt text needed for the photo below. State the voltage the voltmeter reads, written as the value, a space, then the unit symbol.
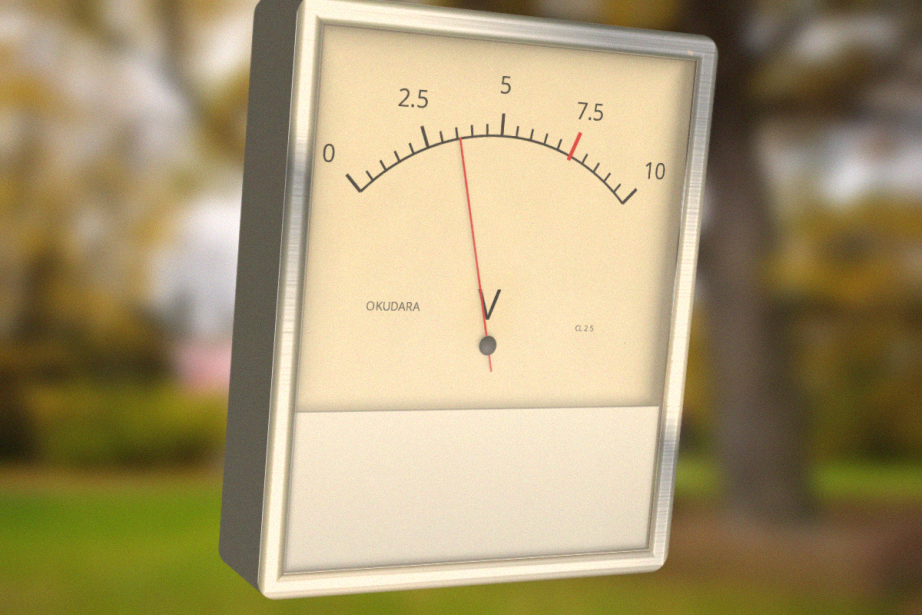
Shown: 3.5 V
